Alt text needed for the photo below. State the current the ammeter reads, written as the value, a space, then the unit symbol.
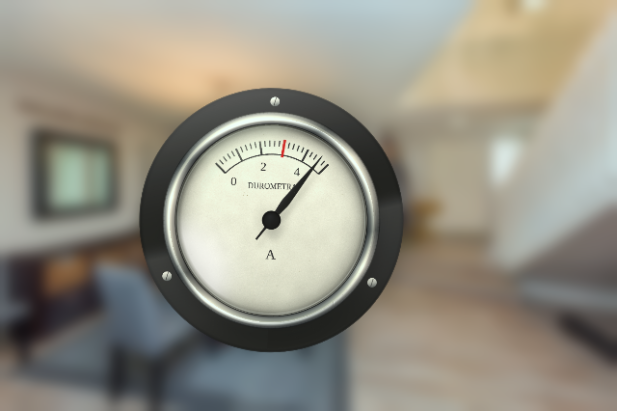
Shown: 4.6 A
